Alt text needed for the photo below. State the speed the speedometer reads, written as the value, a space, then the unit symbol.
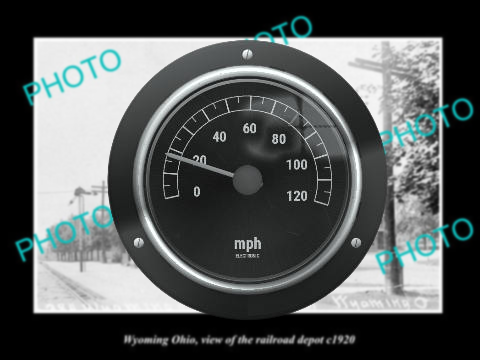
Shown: 17.5 mph
